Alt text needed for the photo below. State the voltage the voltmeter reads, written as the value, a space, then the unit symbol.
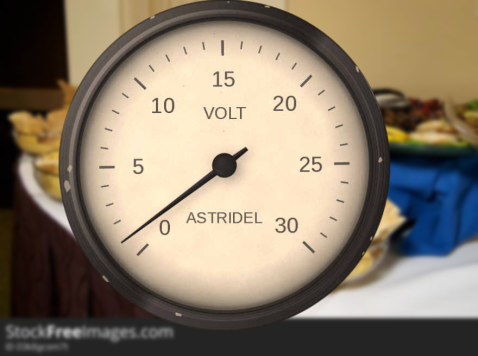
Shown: 1 V
